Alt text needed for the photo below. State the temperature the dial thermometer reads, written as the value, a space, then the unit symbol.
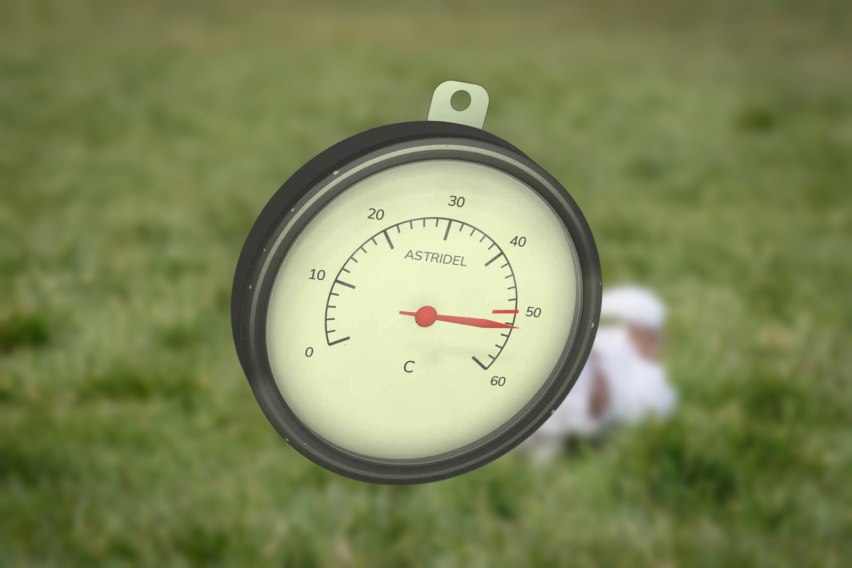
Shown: 52 °C
